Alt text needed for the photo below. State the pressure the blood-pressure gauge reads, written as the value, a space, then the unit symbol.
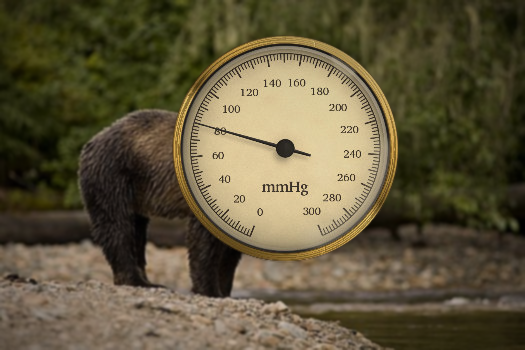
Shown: 80 mmHg
